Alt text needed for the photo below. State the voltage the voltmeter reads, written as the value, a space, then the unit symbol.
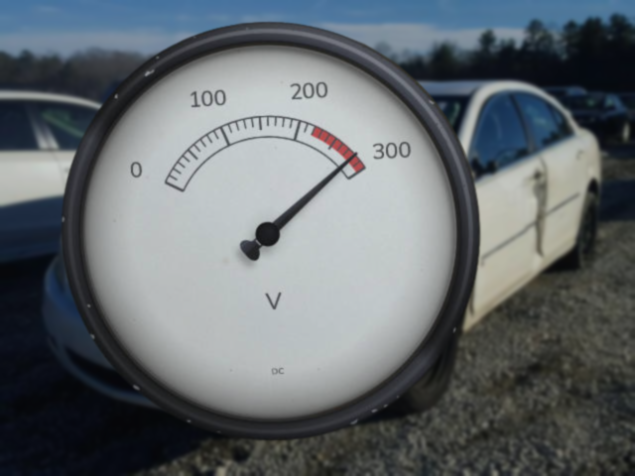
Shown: 280 V
